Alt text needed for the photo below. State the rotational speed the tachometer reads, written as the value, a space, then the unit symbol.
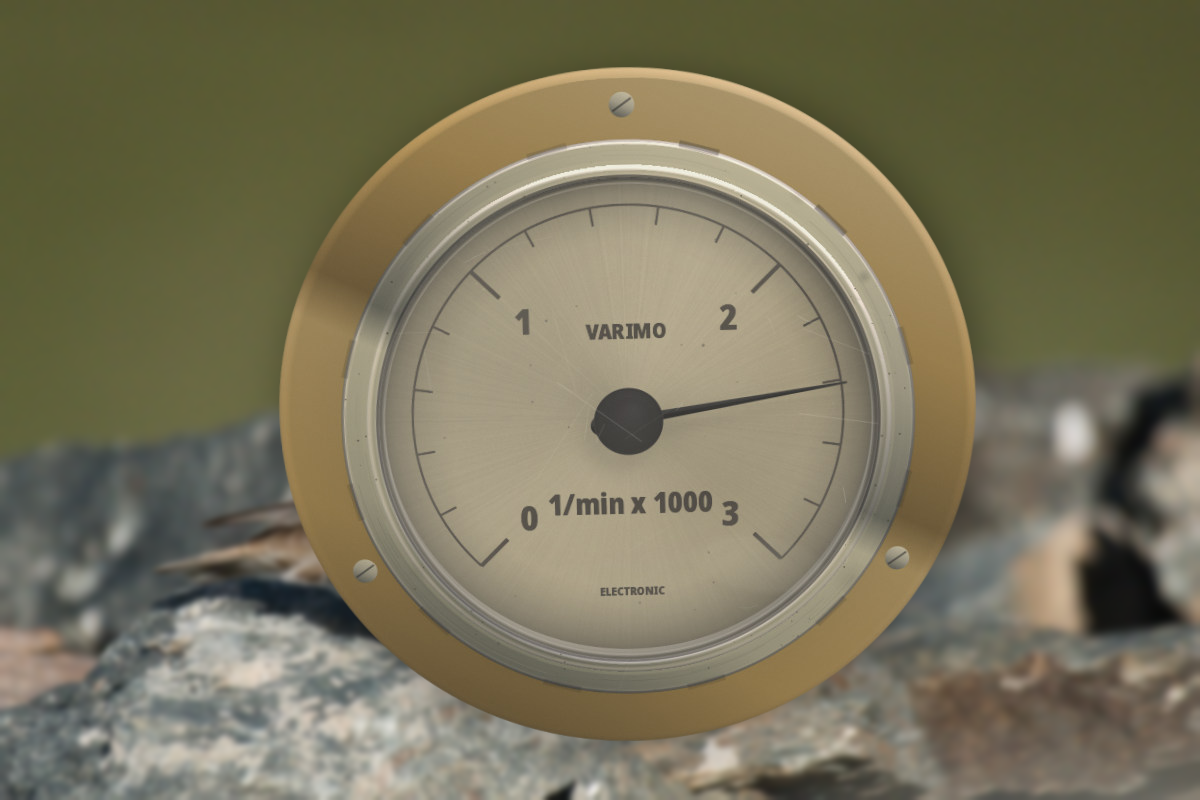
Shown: 2400 rpm
